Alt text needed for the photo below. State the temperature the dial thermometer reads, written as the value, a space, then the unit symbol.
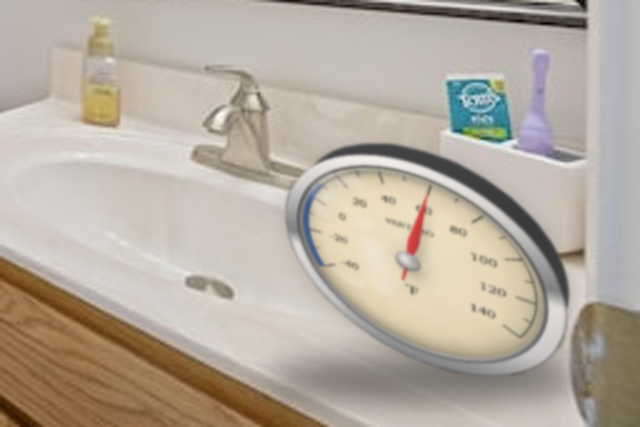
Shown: 60 °F
